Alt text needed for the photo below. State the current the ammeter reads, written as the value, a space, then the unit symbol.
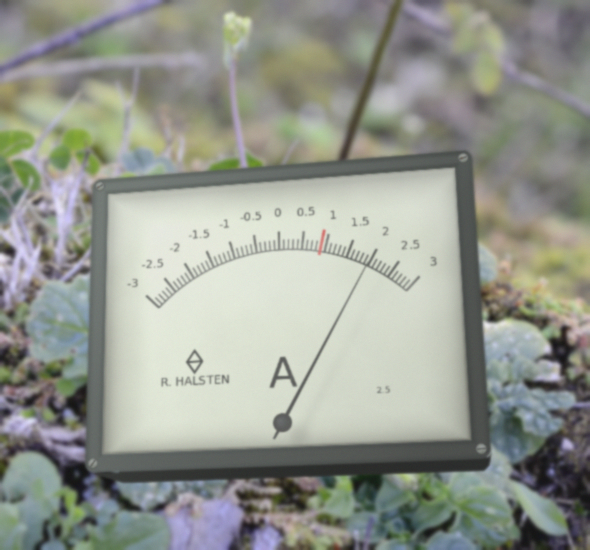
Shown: 2 A
